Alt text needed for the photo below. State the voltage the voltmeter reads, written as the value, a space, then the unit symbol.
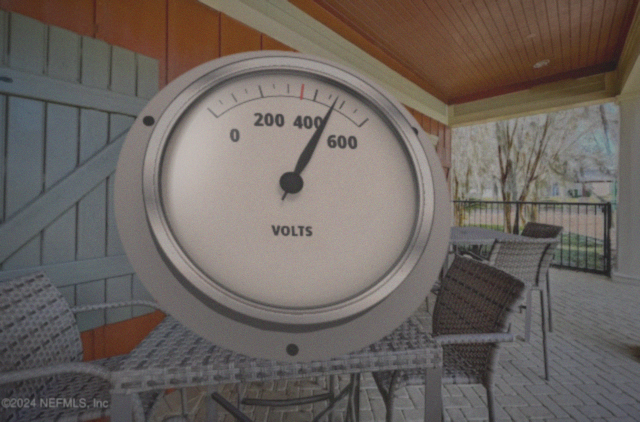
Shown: 475 V
